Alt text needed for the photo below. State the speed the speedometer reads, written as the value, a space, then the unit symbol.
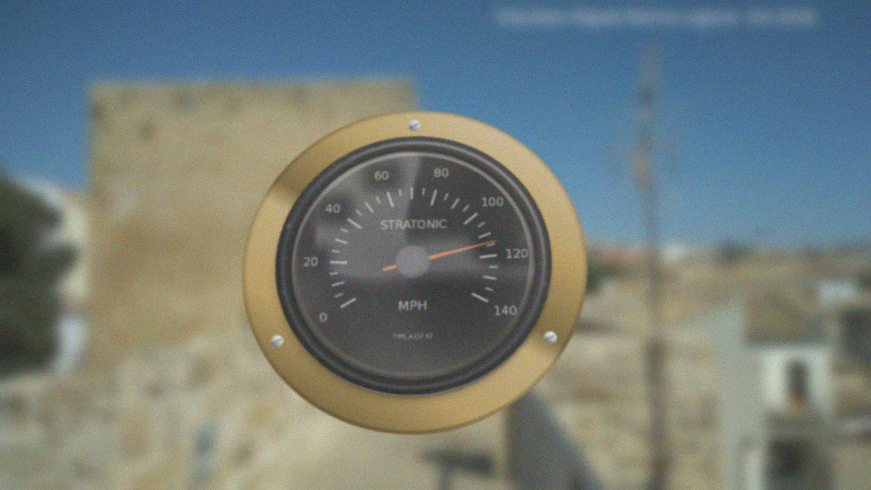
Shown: 115 mph
